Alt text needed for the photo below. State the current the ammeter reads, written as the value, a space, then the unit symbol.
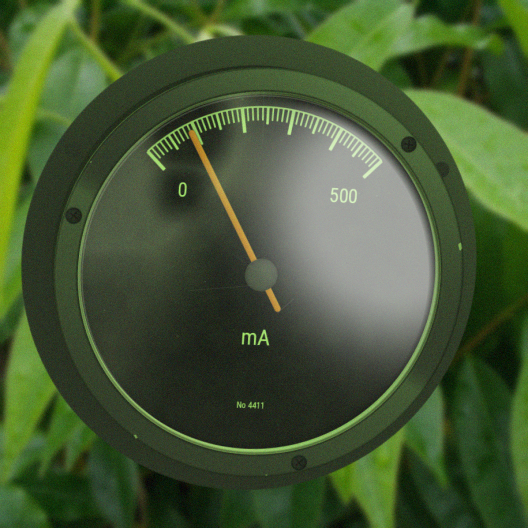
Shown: 90 mA
